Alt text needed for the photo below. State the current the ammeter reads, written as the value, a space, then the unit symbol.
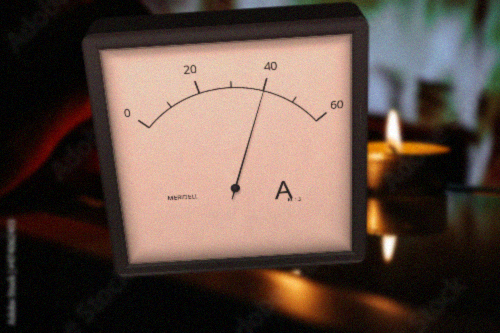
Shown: 40 A
